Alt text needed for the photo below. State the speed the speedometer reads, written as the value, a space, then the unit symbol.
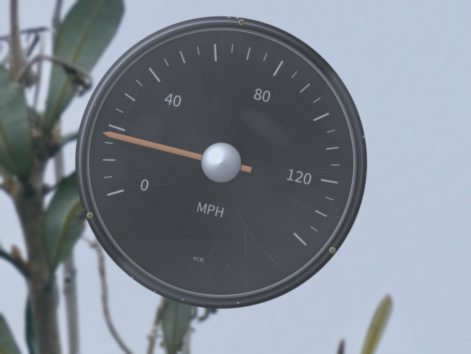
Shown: 17.5 mph
